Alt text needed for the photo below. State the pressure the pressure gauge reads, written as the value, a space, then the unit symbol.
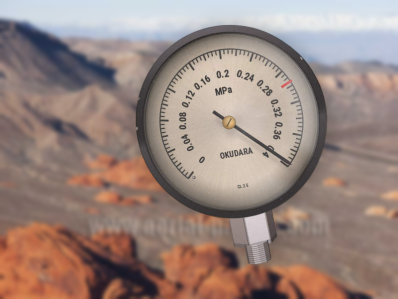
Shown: 0.395 MPa
